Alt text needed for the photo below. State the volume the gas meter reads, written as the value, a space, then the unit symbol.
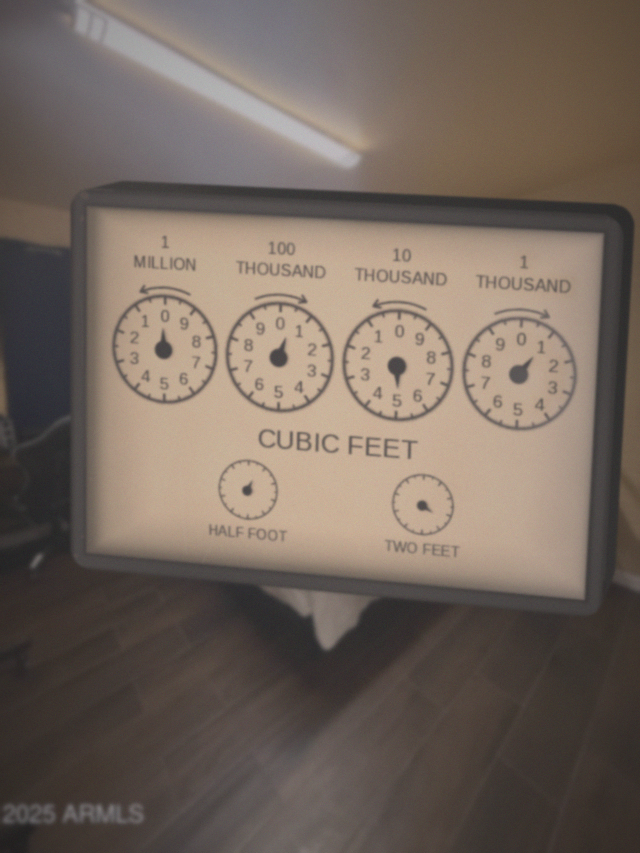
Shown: 5100 ft³
